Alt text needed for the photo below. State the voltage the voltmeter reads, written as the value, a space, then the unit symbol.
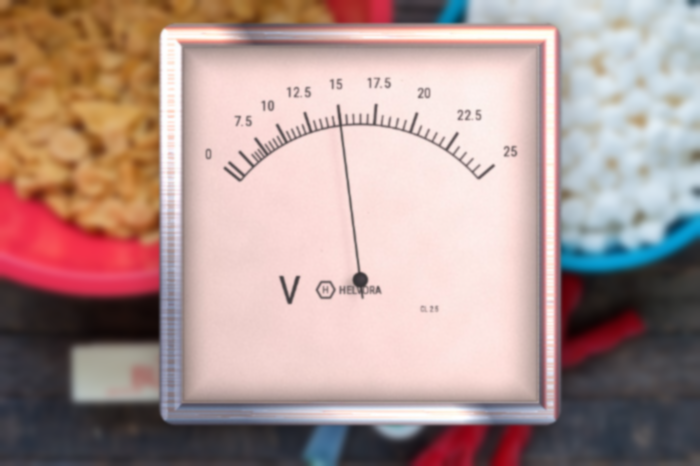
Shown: 15 V
